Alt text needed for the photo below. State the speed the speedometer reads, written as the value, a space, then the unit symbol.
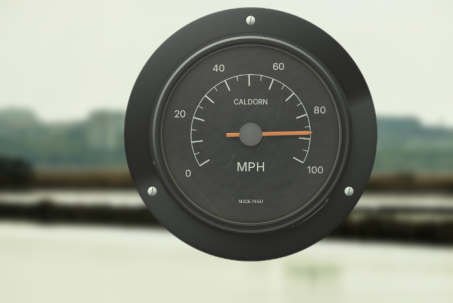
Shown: 87.5 mph
